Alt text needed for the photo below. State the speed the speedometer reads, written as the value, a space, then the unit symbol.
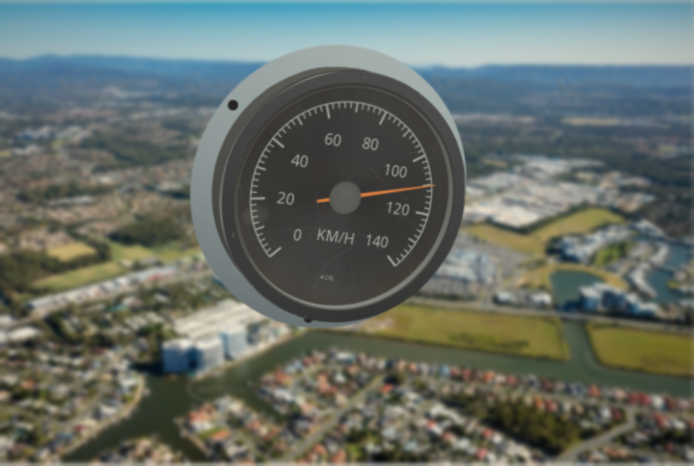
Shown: 110 km/h
